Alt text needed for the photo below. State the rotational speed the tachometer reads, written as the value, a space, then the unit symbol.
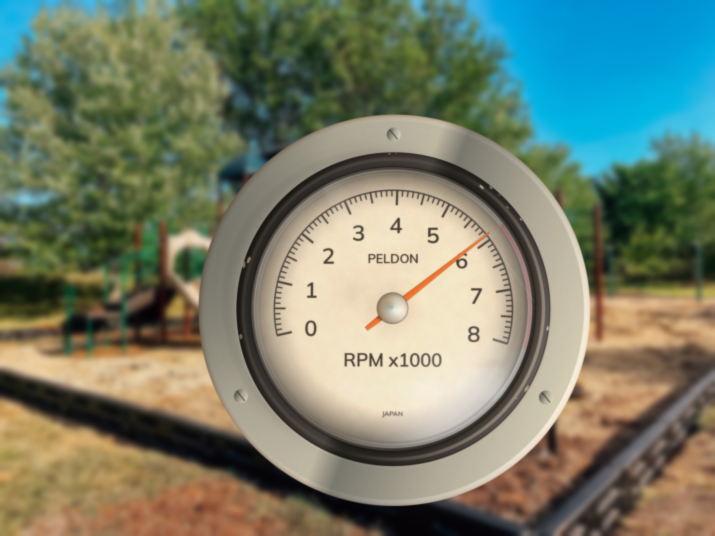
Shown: 5900 rpm
